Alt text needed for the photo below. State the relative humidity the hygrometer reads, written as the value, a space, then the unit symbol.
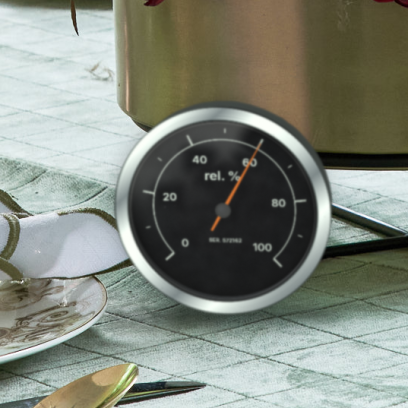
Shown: 60 %
